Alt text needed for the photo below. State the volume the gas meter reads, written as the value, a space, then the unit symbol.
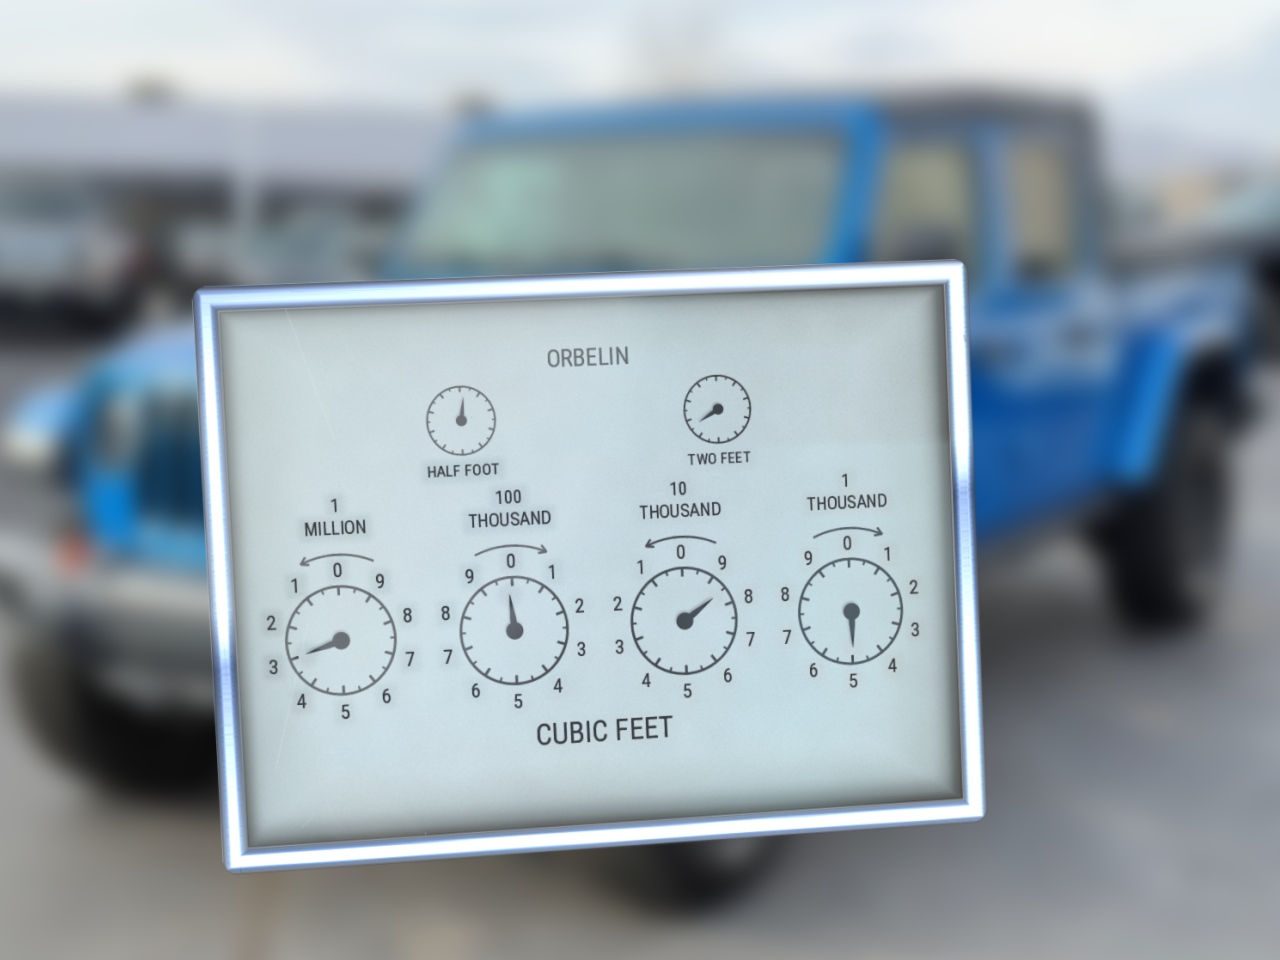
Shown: 298500 ft³
